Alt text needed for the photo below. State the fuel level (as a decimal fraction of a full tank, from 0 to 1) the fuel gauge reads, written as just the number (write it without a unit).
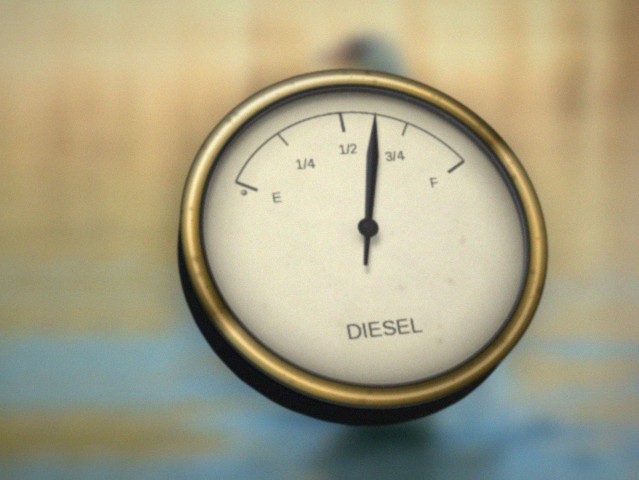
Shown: 0.625
